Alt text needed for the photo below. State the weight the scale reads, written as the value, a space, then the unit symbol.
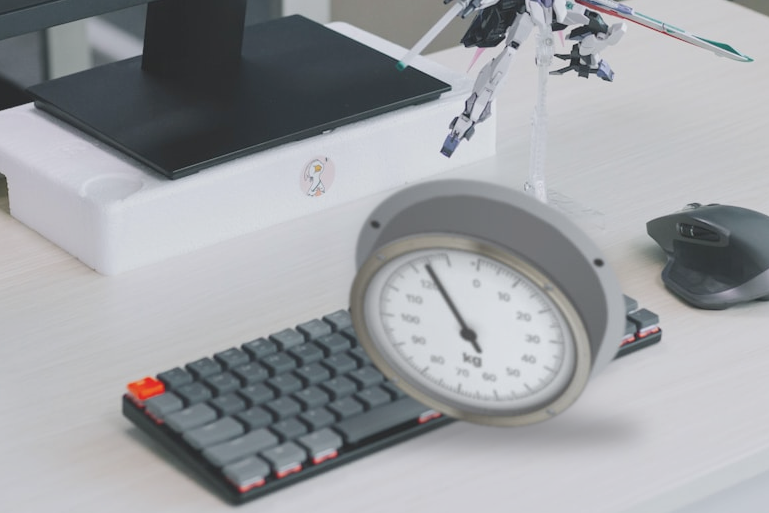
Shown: 125 kg
